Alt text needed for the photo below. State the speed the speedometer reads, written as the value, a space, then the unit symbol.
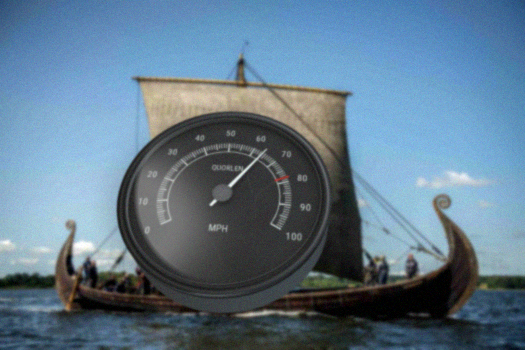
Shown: 65 mph
